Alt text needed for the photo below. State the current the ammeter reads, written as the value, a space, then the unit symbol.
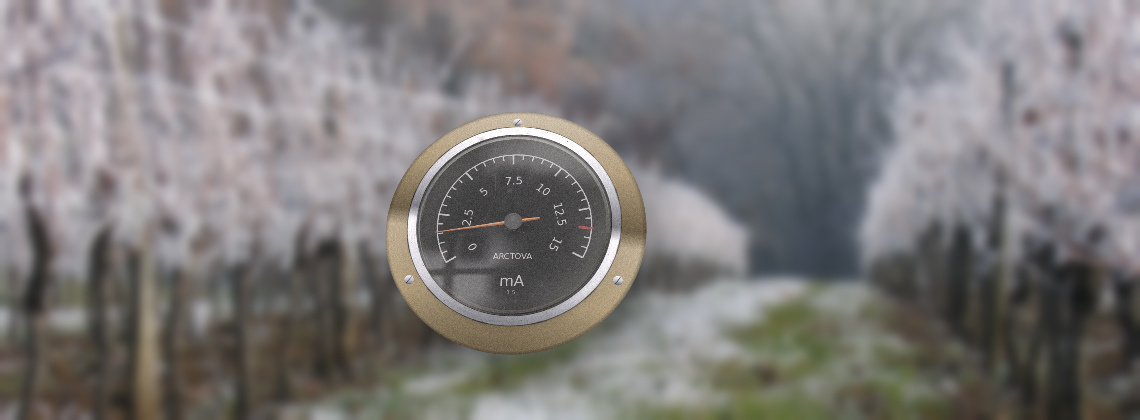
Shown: 1.5 mA
